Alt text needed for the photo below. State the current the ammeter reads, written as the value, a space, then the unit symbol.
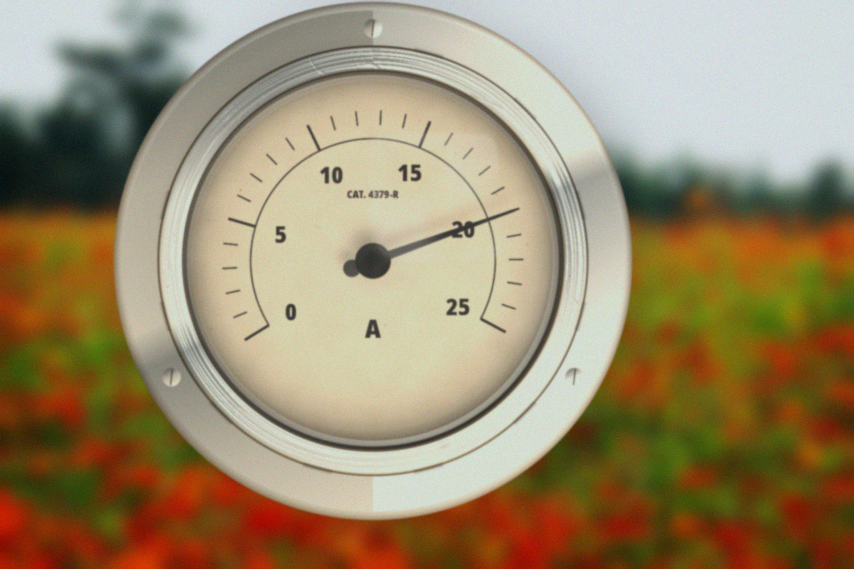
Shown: 20 A
